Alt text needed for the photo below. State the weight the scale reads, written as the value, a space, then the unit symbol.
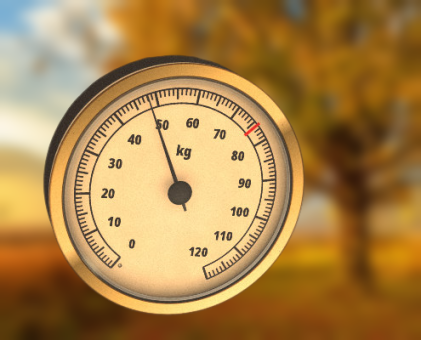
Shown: 48 kg
